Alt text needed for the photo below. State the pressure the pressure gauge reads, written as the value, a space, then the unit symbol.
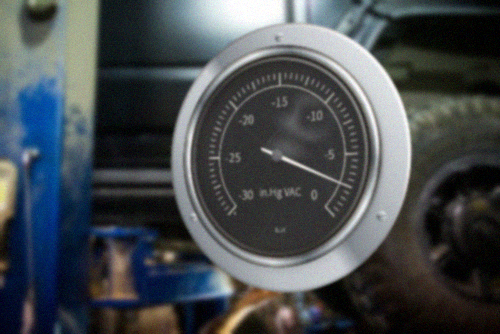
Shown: -2.5 inHg
